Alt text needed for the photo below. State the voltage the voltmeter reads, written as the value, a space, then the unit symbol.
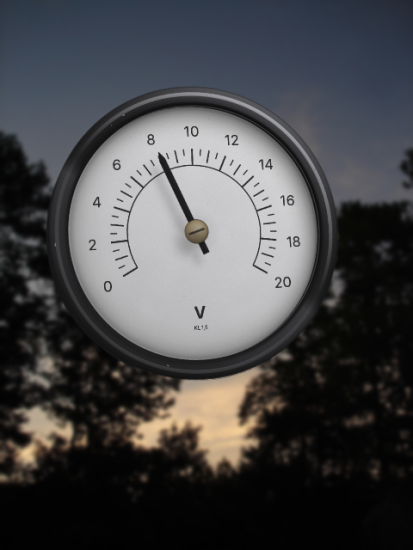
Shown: 8 V
